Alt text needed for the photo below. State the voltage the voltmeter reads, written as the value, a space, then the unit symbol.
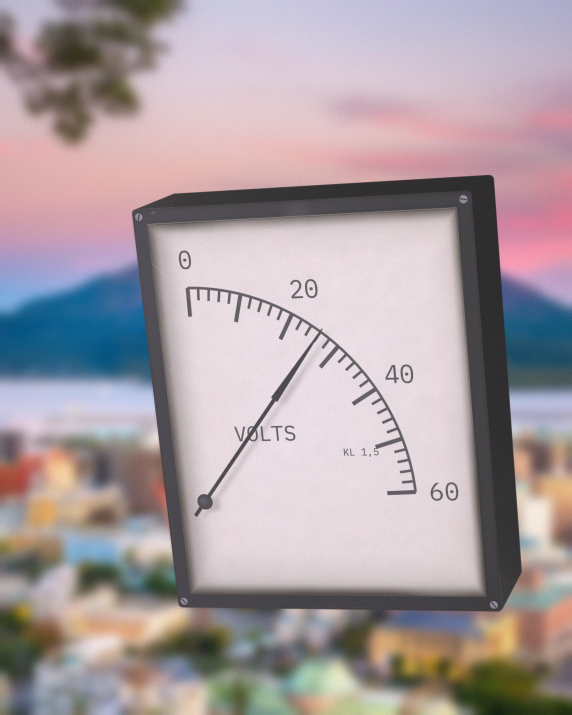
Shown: 26 V
